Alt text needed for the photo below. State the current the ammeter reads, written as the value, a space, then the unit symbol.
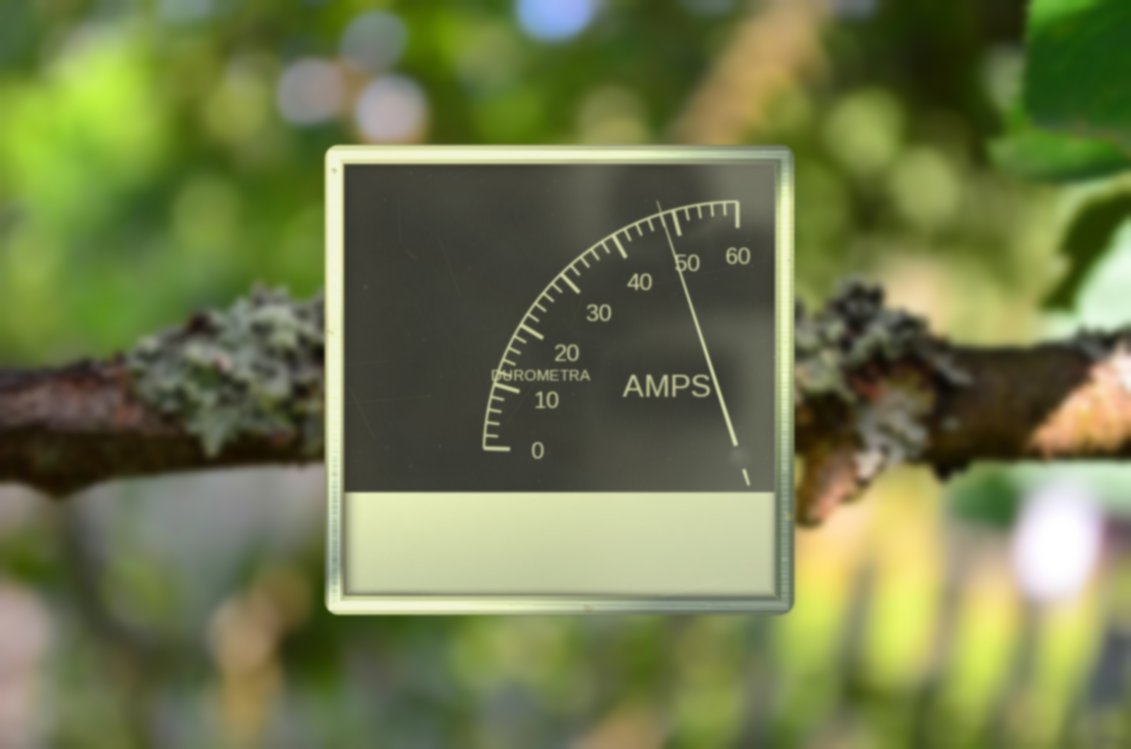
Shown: 48 A
